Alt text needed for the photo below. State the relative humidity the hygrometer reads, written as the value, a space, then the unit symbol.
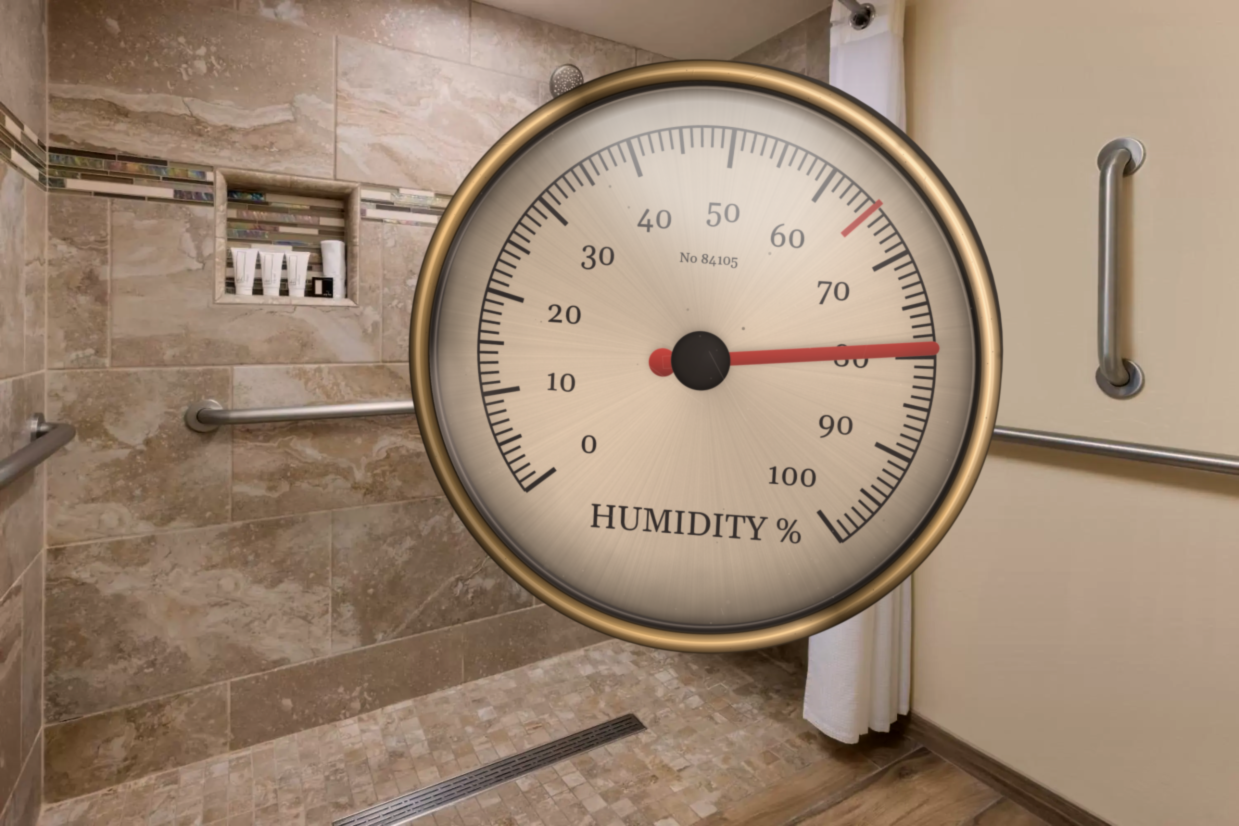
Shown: 79 %
